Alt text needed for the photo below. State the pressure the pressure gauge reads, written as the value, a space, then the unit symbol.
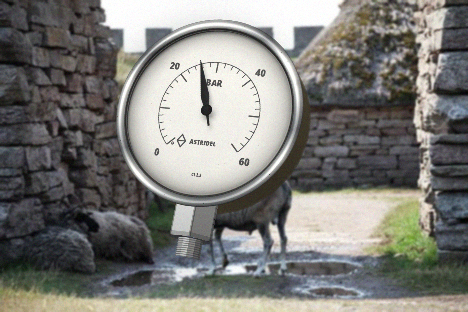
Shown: 26 bar
